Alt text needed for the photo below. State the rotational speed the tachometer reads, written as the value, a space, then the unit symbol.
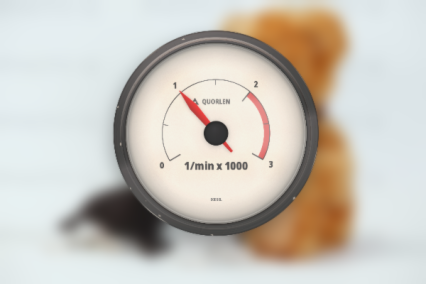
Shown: 1000 rpm
